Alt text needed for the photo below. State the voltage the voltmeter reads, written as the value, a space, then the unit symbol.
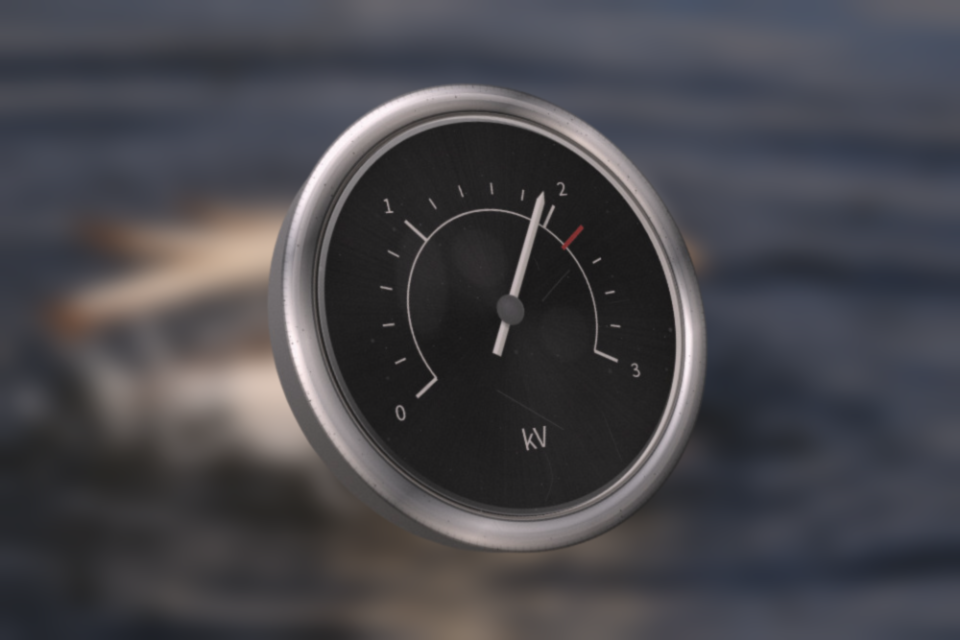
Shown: 1.9 kV
